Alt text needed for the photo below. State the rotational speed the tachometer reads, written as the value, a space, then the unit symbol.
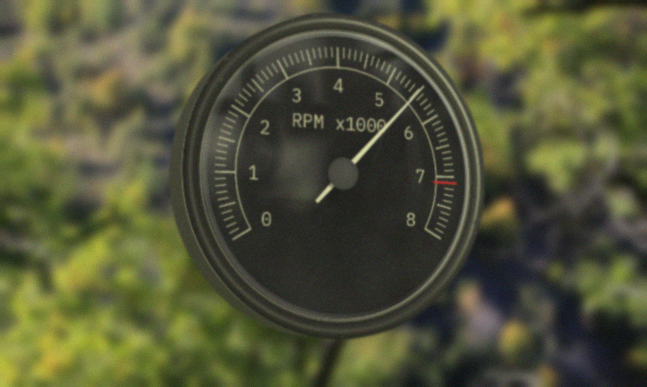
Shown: 5500 rpm
